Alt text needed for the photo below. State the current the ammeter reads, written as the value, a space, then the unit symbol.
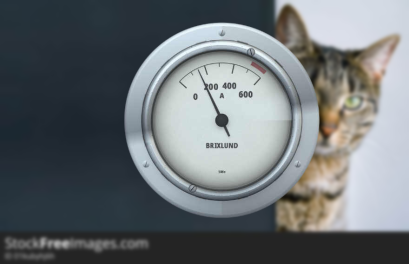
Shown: 150 A
